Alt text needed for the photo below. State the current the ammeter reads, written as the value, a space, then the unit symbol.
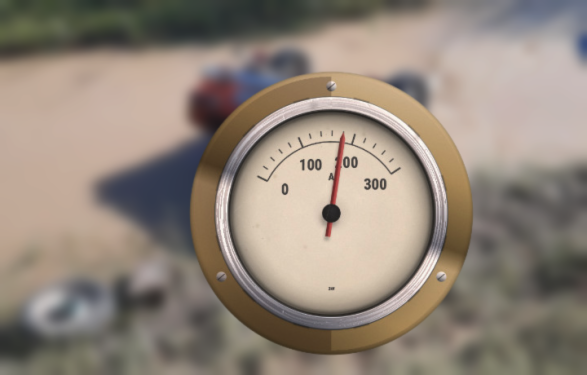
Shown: 180 A
